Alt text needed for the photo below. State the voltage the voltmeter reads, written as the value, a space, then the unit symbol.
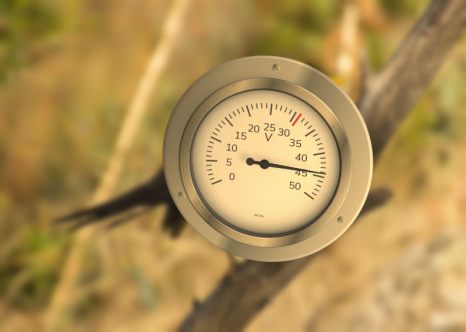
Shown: 44 V
